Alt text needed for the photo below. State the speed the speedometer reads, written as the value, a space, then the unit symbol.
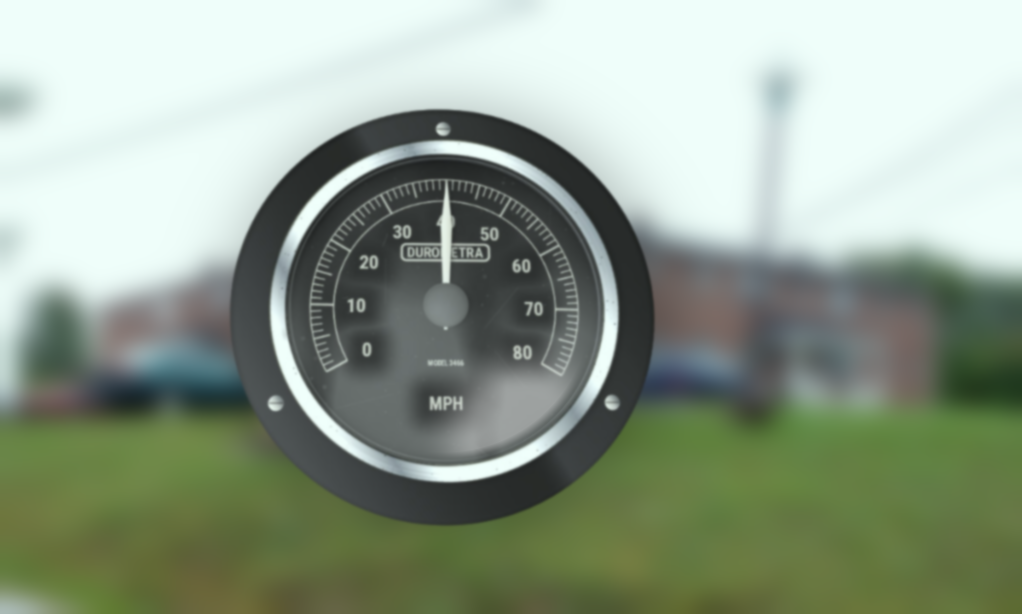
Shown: 40 mph
